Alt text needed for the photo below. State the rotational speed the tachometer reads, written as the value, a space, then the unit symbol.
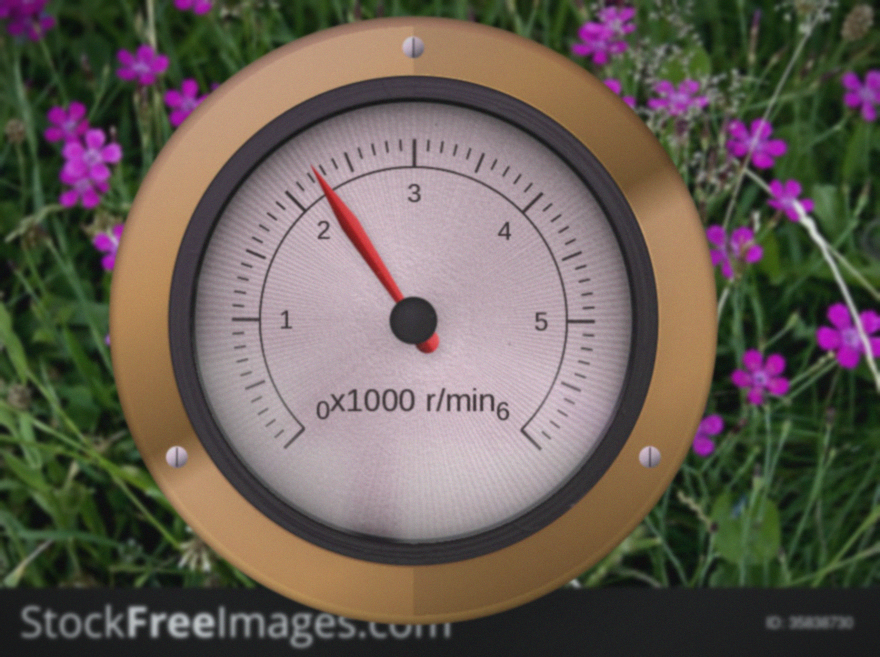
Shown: 2250 rpm
